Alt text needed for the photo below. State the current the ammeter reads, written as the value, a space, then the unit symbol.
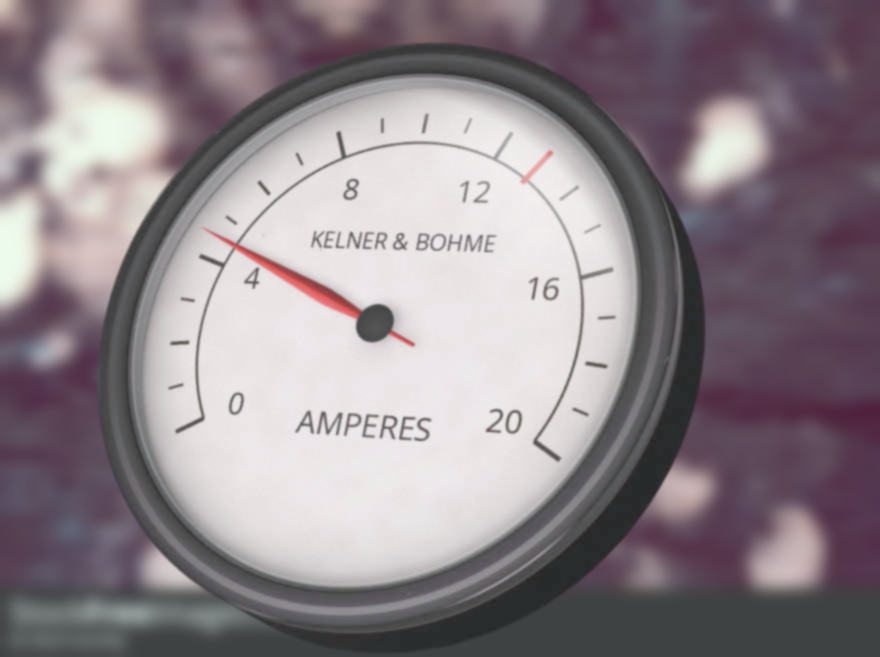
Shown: 4.5 A
